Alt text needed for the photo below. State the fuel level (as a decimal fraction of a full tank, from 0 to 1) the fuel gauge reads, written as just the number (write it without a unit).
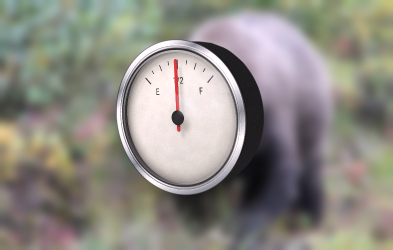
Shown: 0.5
